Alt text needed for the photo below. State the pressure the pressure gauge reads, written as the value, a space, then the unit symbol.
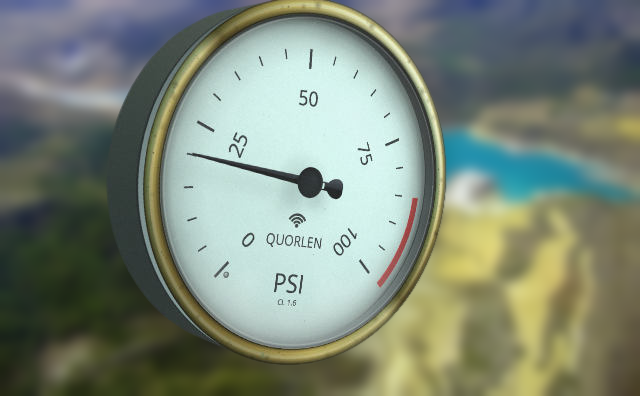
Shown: 20 psi
